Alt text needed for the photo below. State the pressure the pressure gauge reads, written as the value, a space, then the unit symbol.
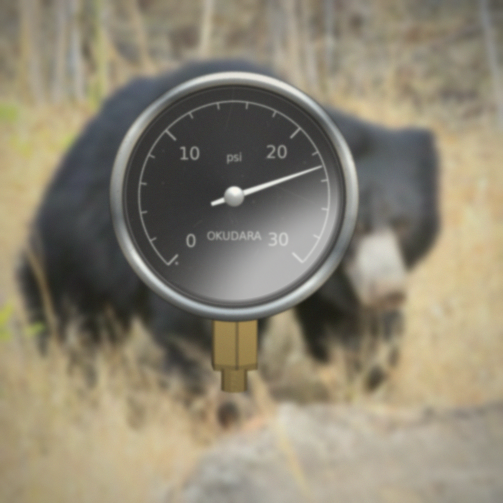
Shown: 23 psi
